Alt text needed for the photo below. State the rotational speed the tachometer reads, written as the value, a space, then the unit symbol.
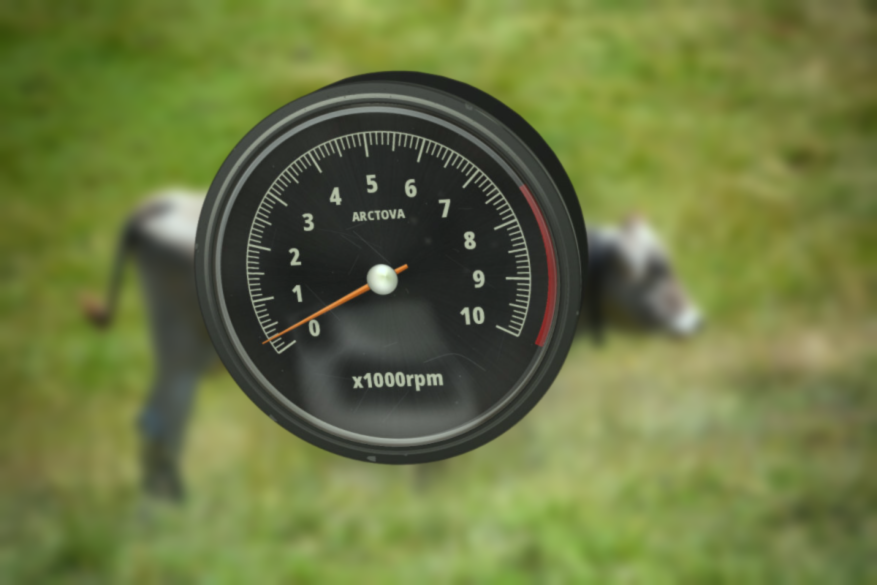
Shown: 300 rpm
